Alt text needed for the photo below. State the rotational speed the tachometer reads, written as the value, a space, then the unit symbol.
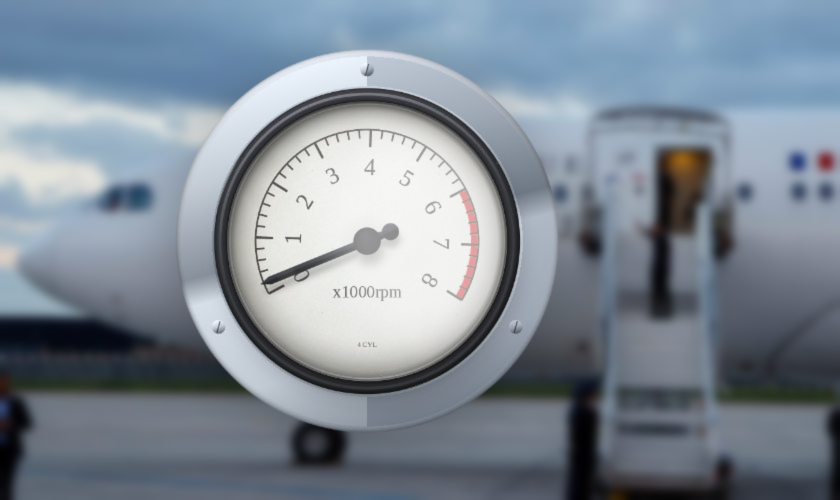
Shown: 200 rpm
